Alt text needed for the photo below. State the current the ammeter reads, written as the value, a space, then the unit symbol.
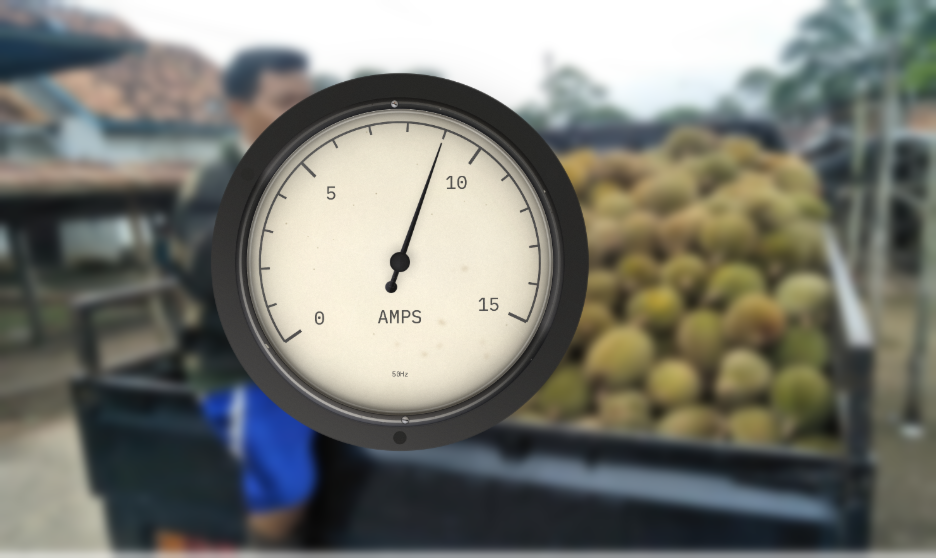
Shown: 9 A
